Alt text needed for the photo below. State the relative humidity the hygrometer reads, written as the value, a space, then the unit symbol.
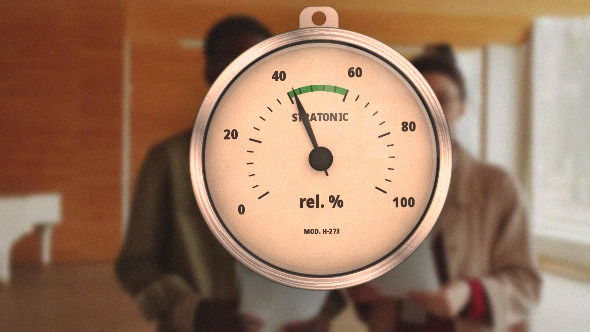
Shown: 42 %
